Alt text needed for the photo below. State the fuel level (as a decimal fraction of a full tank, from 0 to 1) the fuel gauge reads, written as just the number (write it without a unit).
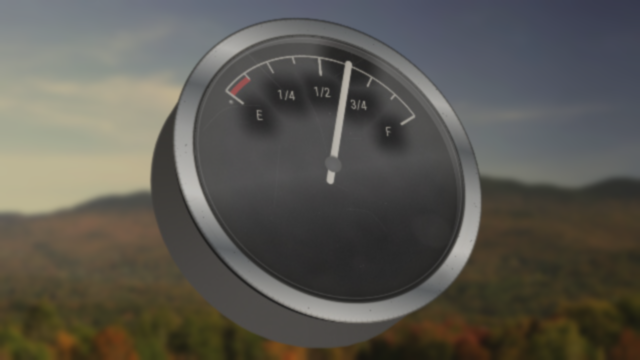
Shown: 0.625
